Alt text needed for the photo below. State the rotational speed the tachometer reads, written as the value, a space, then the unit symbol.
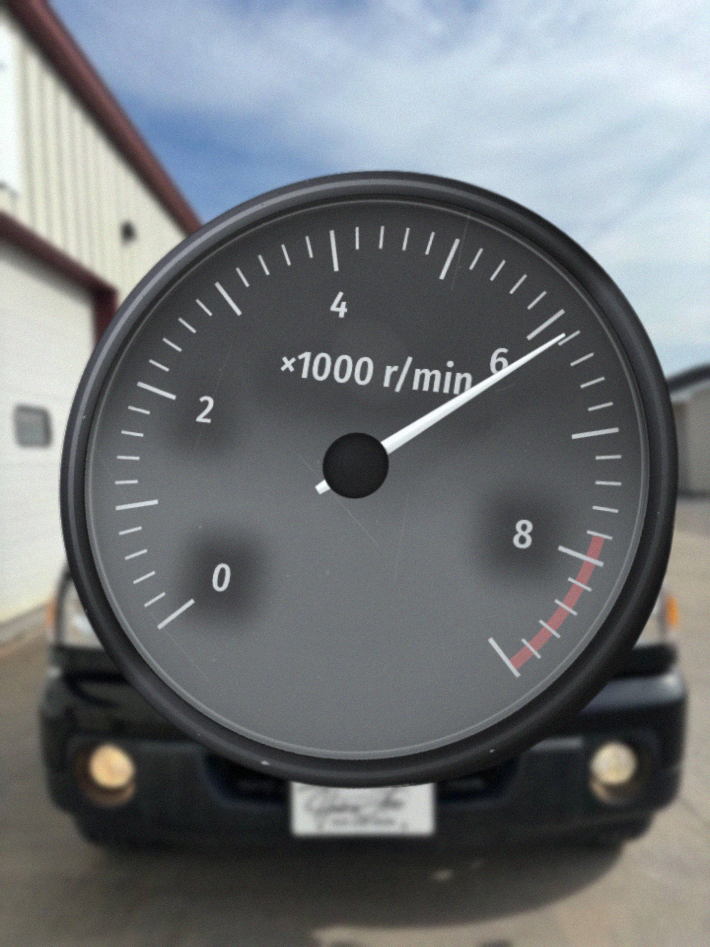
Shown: 6200 rpm
